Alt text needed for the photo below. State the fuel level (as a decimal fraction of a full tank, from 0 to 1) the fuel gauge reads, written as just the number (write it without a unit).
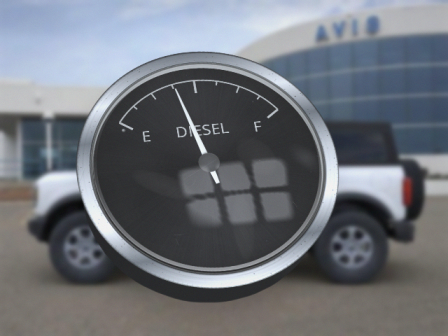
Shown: 0.375
